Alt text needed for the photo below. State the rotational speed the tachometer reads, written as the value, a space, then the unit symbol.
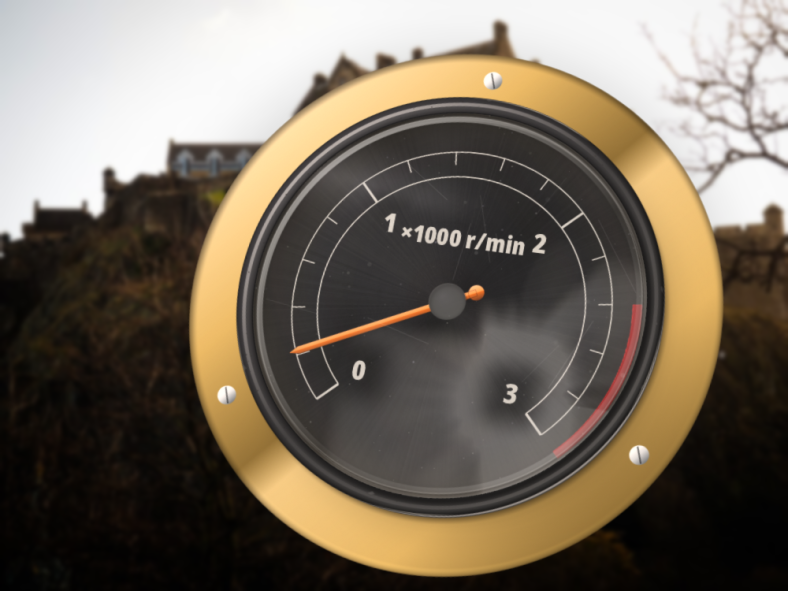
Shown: 200 rpm
